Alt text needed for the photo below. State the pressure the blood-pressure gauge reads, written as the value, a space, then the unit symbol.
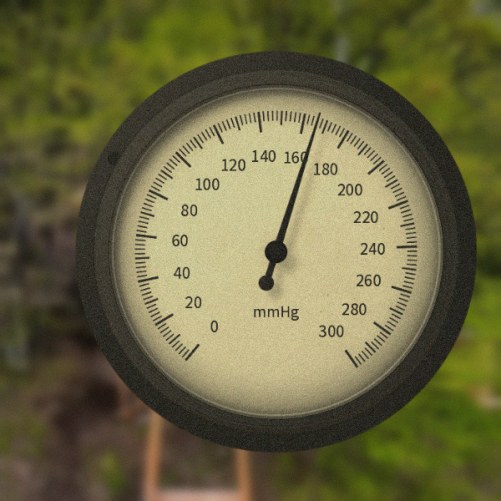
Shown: 166 mmHg
